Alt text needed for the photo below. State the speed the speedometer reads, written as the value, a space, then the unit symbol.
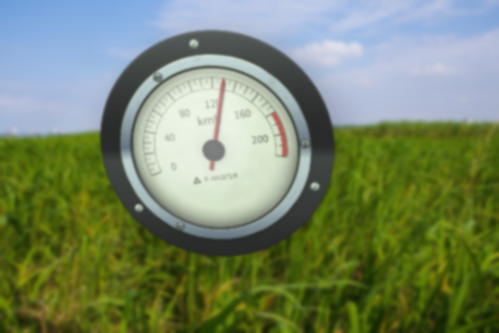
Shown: 130 km/h
